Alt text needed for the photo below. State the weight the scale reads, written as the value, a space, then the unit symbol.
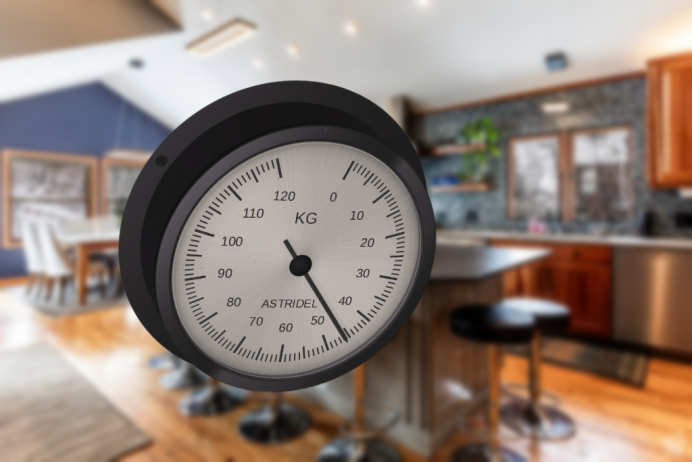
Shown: 46 kg
